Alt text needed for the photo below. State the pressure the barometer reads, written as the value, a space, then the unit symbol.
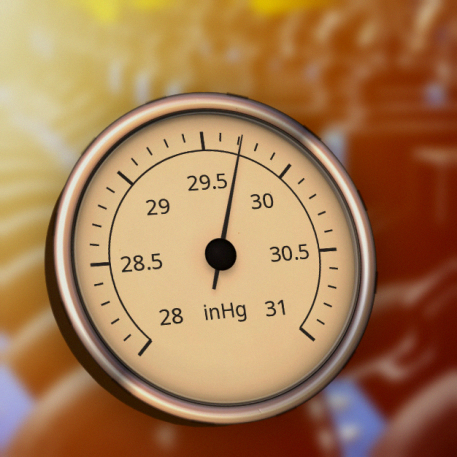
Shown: 29.7 inHg
